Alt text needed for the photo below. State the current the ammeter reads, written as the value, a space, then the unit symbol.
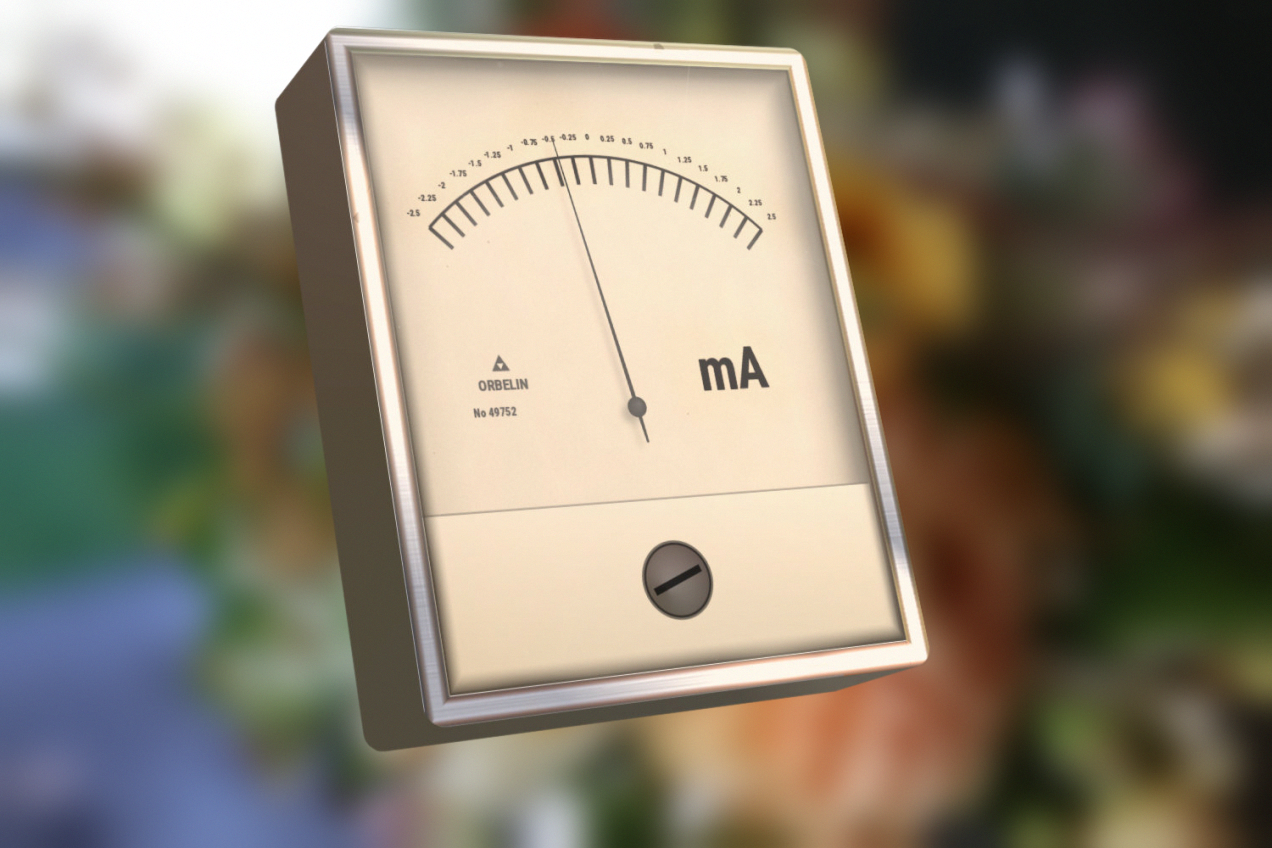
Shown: -0.5 mA
